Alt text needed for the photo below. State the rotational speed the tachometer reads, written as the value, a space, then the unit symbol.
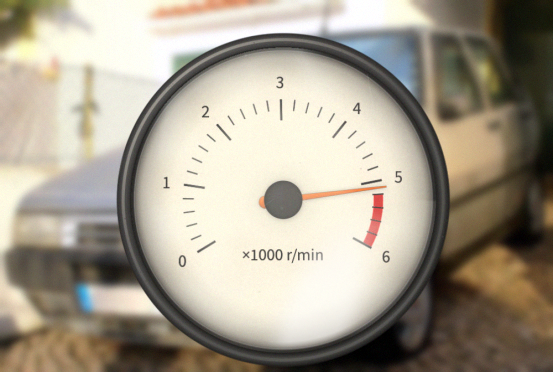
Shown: 5100 rpm
